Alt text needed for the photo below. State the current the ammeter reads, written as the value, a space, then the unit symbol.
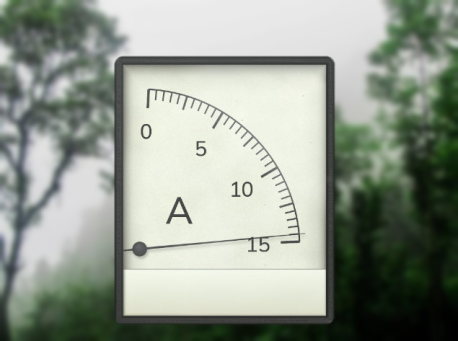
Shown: 14.5 A
